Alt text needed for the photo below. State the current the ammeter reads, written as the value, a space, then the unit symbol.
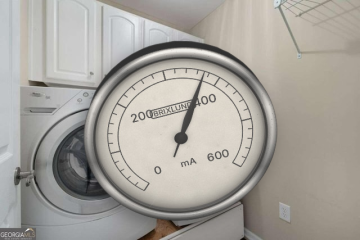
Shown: 370 mA
